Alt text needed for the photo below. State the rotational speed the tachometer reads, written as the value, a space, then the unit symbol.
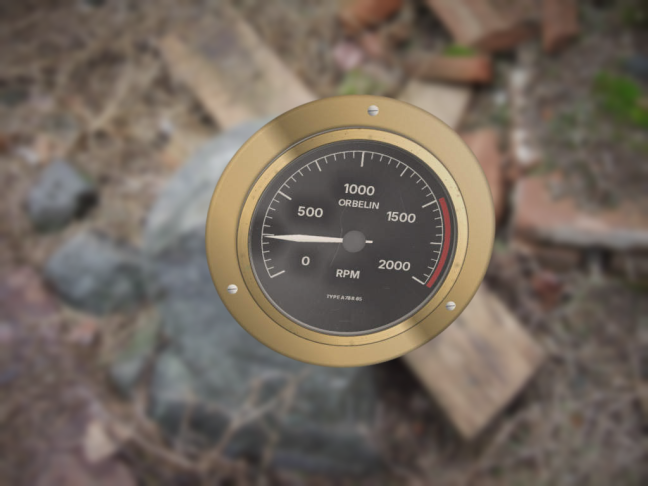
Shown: 250 rpm
